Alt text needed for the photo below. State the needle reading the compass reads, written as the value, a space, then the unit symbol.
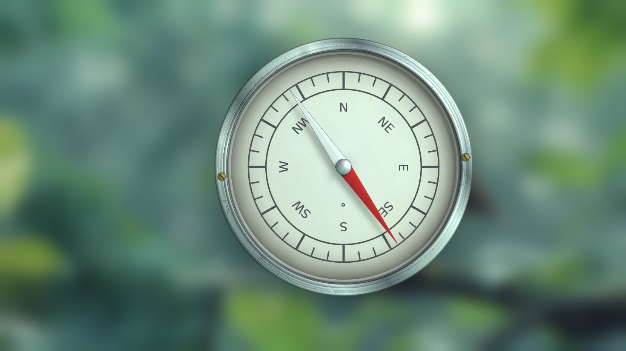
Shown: 145 °
